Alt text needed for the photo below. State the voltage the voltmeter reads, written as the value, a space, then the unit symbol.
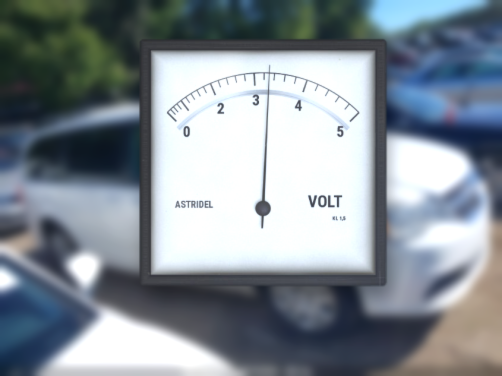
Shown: 3.3 V
